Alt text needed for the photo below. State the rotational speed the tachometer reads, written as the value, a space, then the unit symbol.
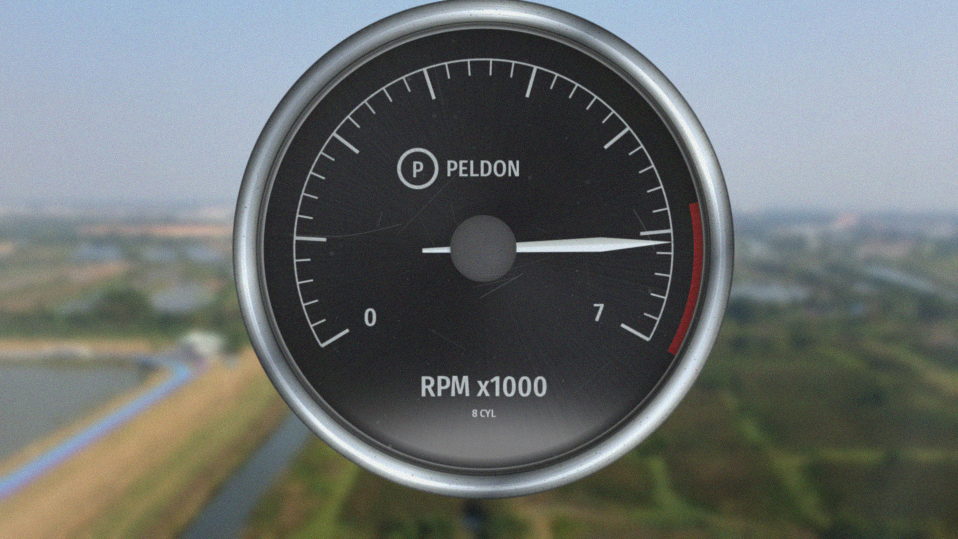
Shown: 6100 rpm
